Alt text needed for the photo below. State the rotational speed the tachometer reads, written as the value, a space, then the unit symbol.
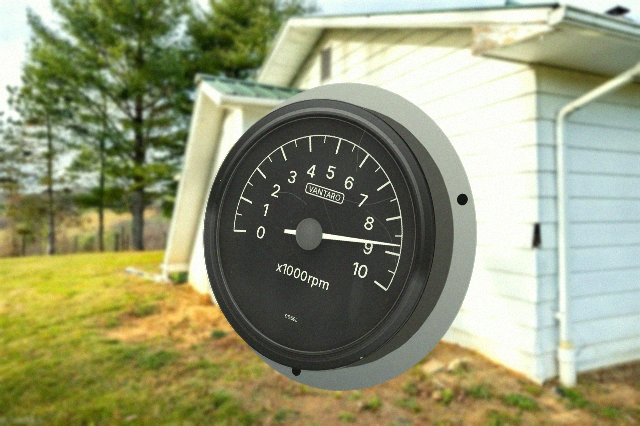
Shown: 8750 rpm
